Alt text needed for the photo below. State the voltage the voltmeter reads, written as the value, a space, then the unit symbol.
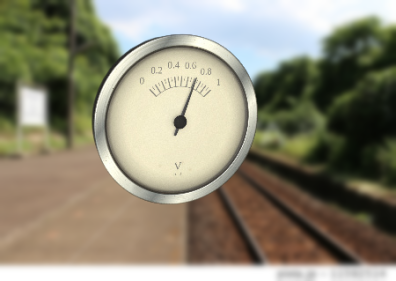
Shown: 0.7 V
